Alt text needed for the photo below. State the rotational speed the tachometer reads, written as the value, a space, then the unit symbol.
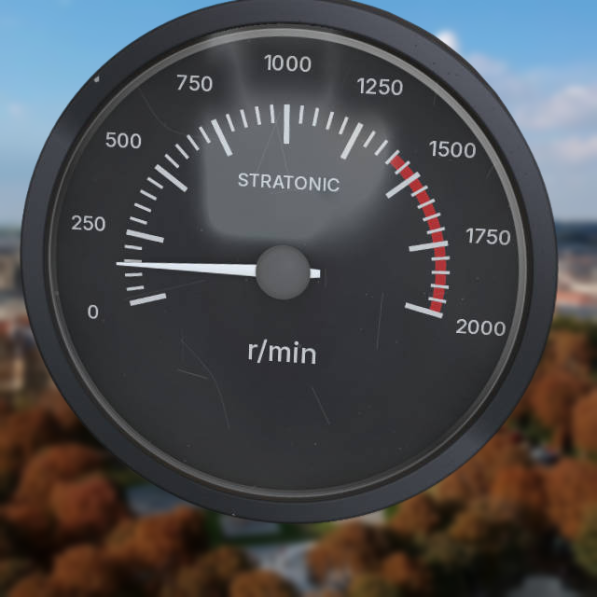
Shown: 150 rpm
